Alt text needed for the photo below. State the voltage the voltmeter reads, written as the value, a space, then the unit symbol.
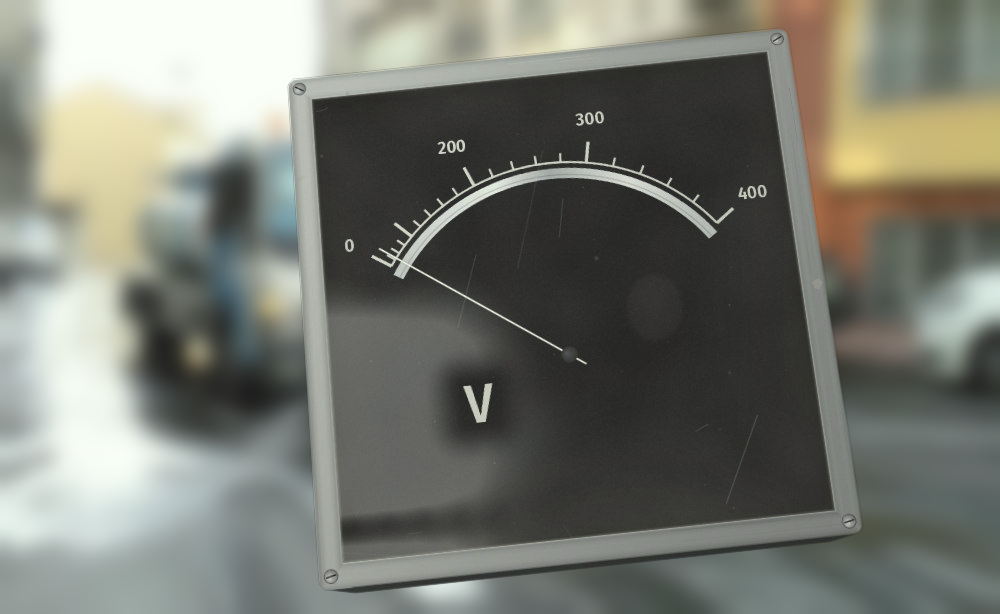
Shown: 40 V
